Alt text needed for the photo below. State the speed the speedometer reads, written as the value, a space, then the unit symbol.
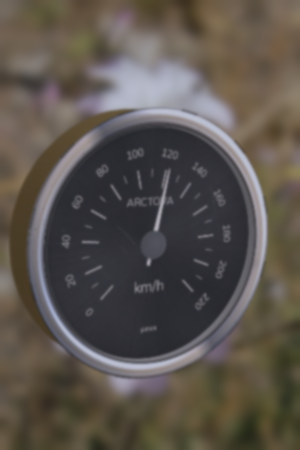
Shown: 120 km/h
